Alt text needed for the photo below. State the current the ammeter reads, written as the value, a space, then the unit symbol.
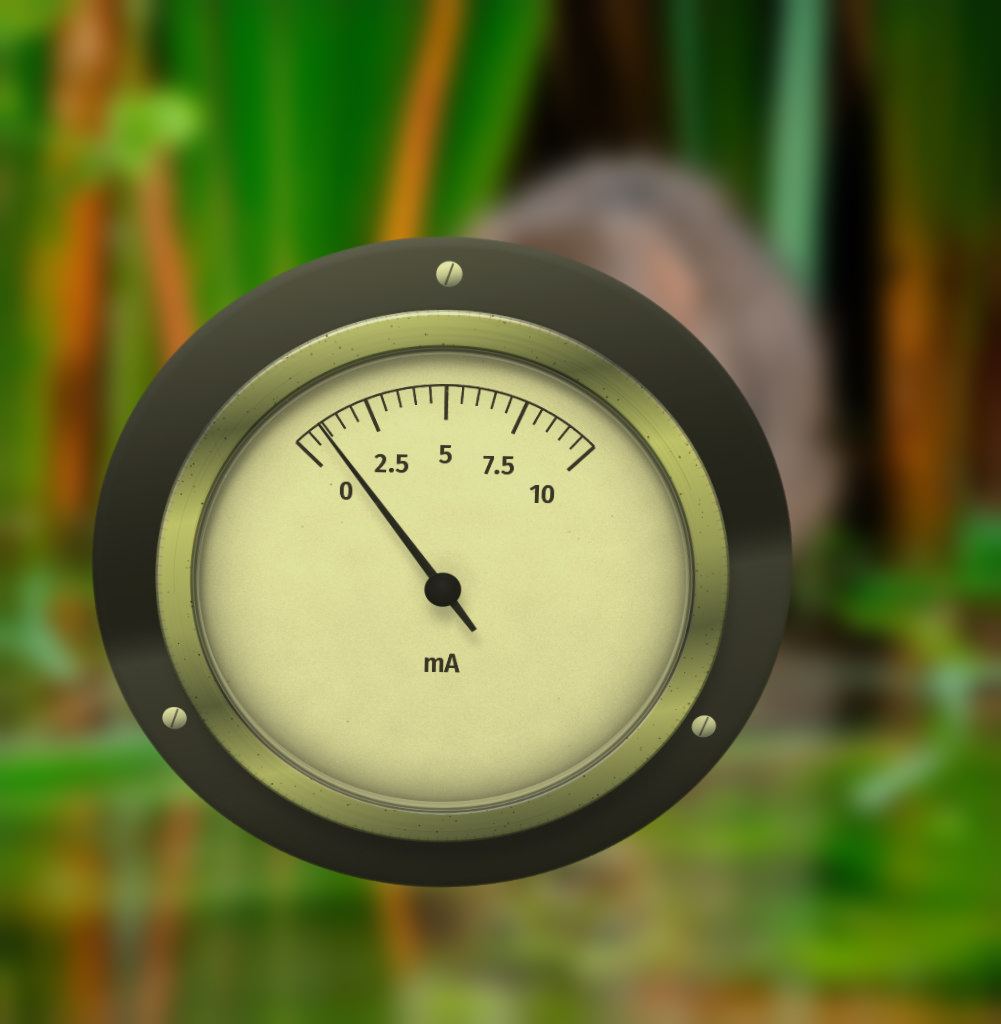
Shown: 1 mA
